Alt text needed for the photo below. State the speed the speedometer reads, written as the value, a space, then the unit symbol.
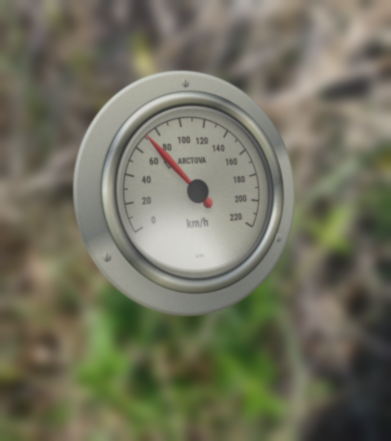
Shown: 70 km/h
